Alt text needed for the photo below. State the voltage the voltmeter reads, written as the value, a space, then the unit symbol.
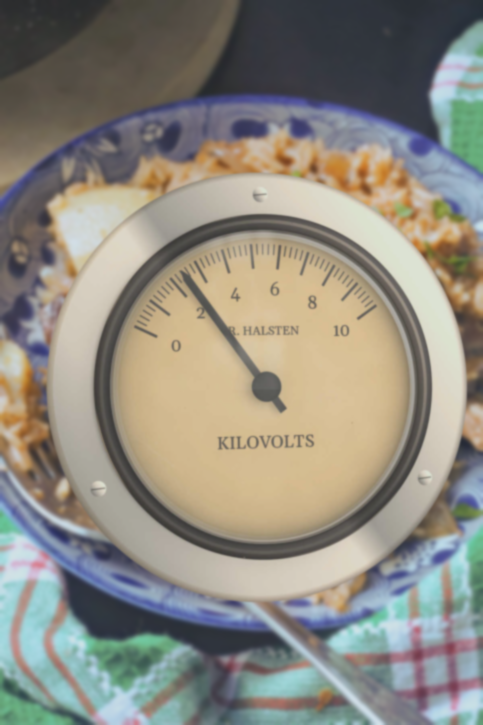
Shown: 2.4 kV
